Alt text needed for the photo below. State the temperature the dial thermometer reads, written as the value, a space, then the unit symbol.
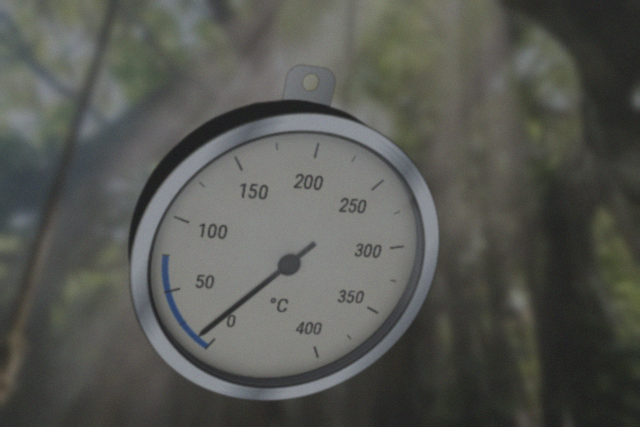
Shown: 12.5 °C
